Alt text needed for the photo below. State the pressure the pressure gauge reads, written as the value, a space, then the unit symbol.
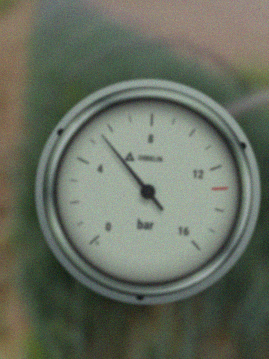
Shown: 5.5 bar
